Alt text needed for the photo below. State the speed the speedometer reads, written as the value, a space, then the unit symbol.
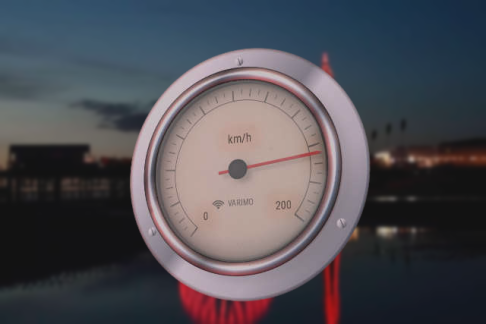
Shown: 165 km/h
